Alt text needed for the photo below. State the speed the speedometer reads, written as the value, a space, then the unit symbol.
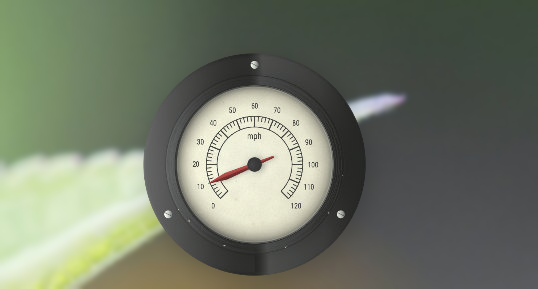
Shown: 10 mph
